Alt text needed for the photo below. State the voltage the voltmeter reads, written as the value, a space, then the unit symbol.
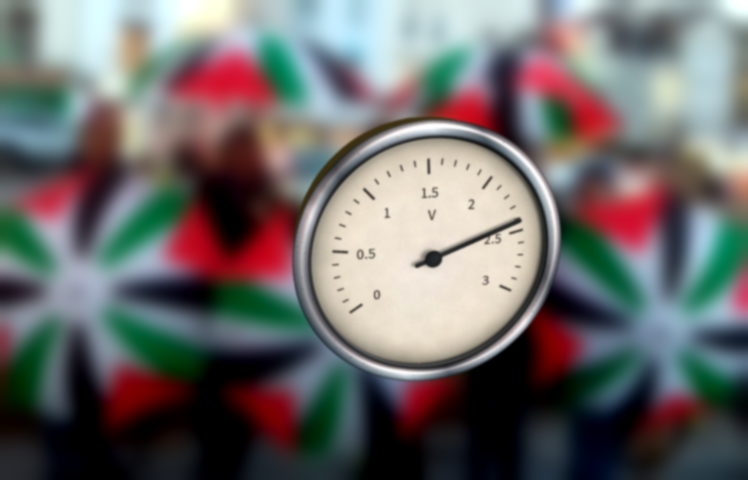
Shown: 2.4 V
